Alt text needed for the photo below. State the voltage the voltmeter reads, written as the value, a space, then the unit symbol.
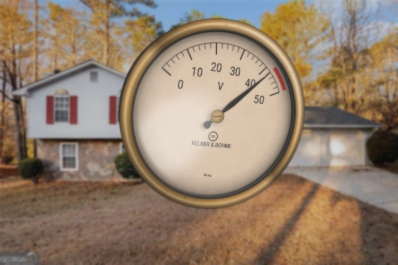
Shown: 42 V
